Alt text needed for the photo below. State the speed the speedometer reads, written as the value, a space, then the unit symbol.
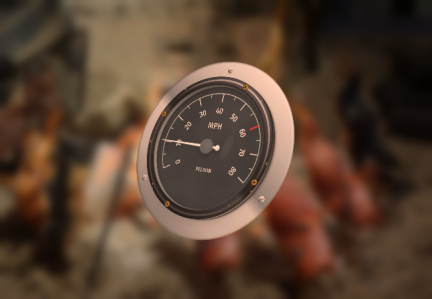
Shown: 10 mph
